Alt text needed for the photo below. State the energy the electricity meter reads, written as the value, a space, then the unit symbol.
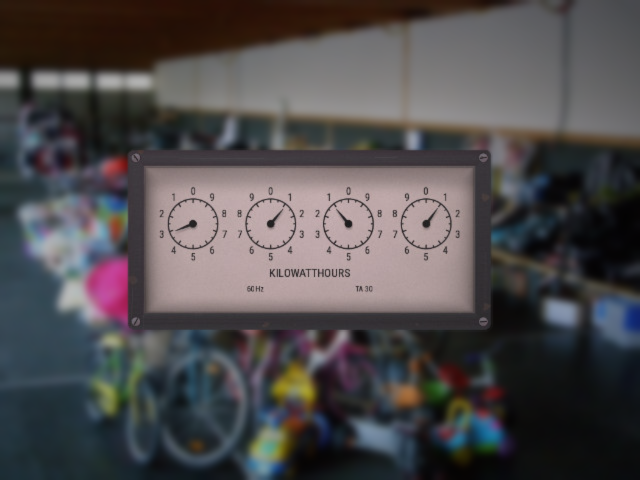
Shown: 3111 kWh
